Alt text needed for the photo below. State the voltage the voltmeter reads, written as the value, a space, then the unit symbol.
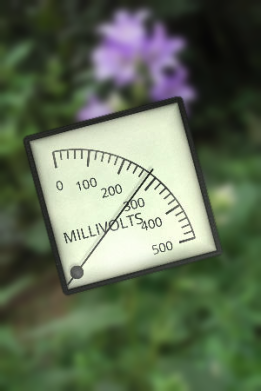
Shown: 280 mV
